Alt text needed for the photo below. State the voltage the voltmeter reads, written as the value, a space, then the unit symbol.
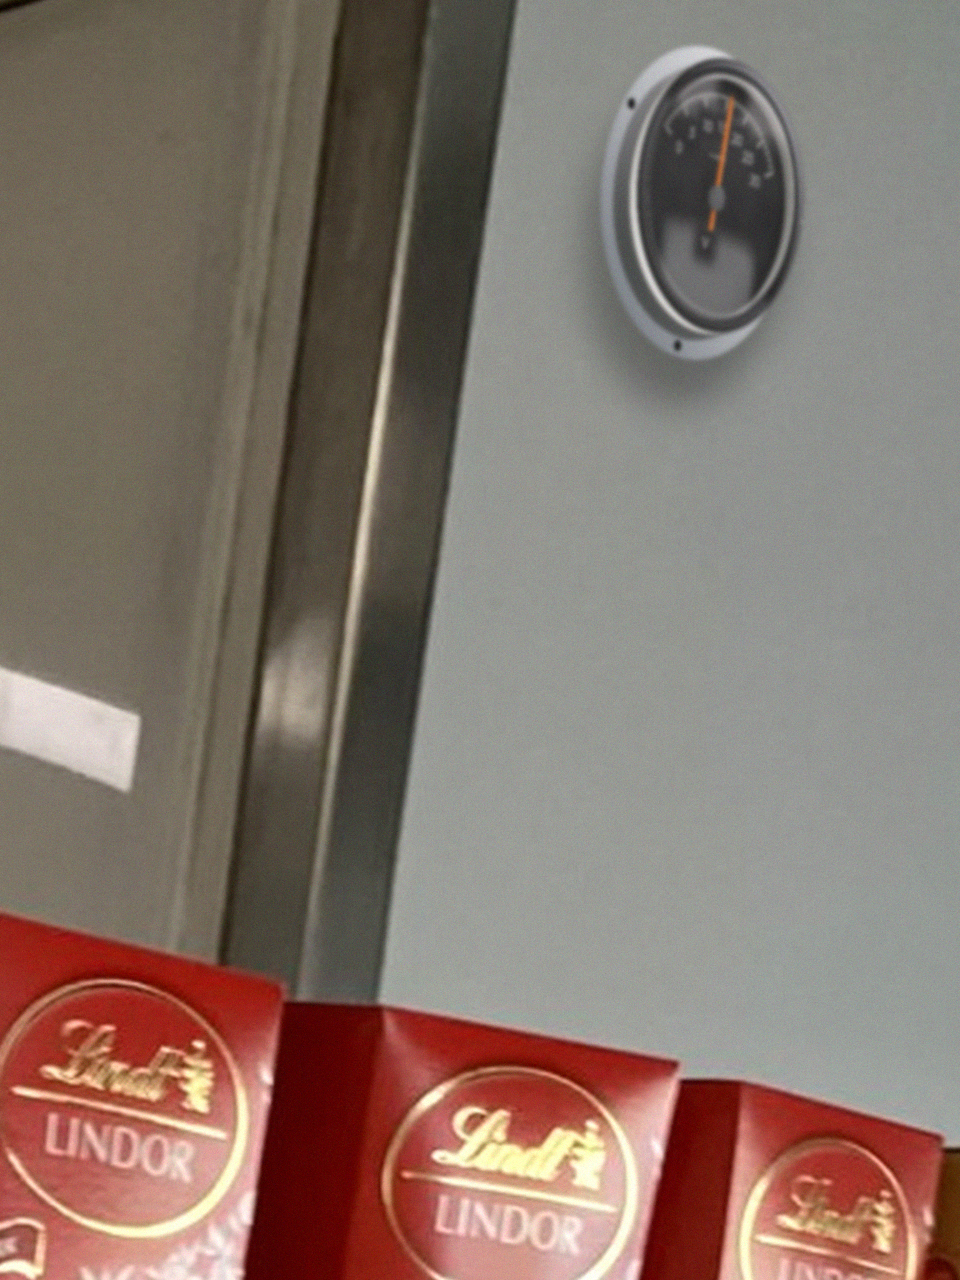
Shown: 15 V
